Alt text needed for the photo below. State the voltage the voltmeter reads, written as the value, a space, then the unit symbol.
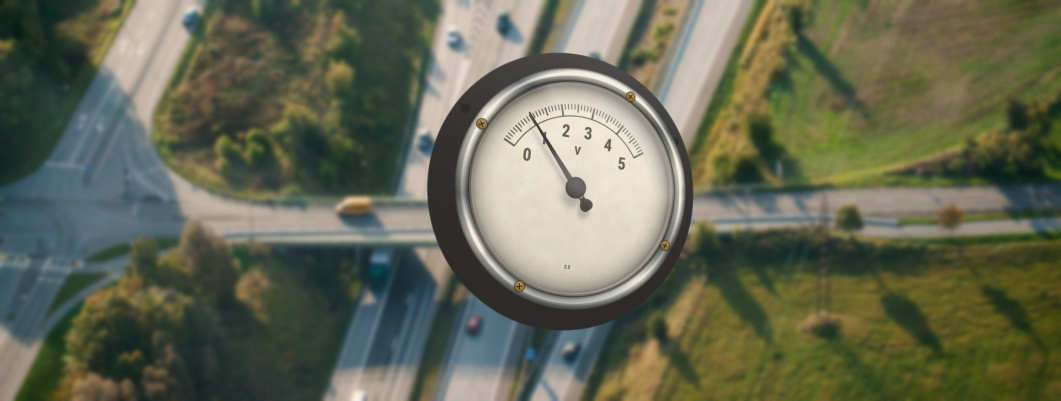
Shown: 1 V
